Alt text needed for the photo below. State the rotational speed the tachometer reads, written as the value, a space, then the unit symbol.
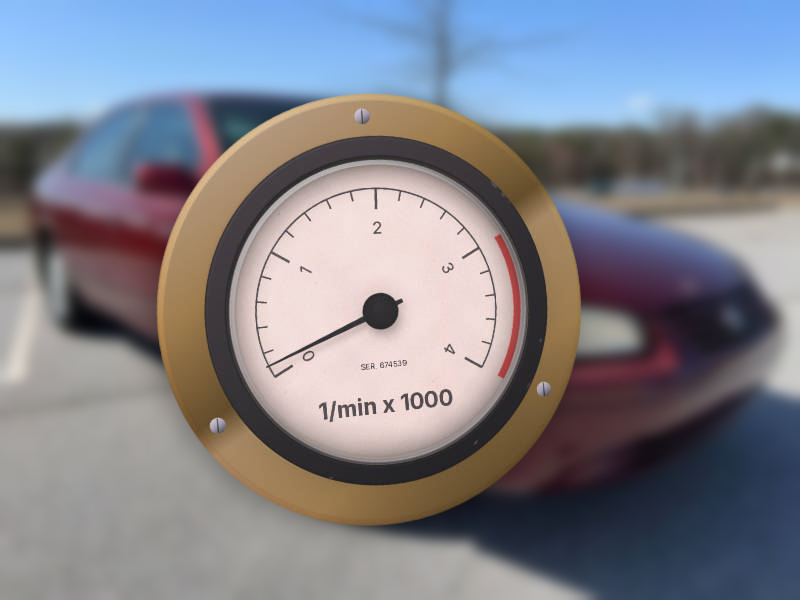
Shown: 100 rpm
